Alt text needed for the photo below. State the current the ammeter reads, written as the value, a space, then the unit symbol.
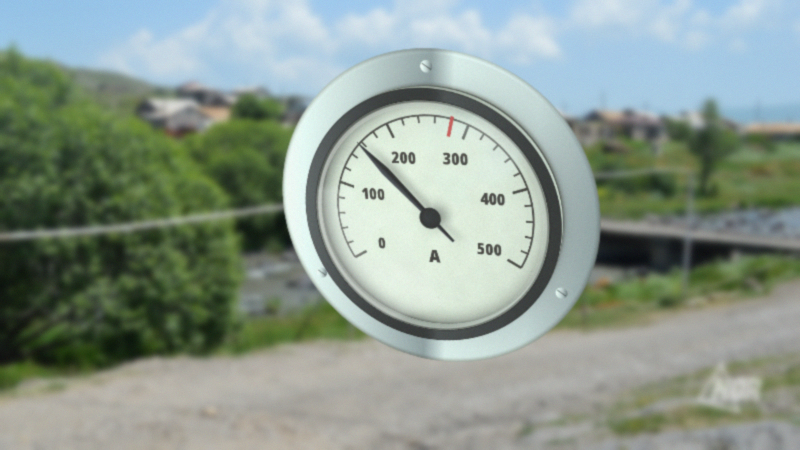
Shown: 160 A
